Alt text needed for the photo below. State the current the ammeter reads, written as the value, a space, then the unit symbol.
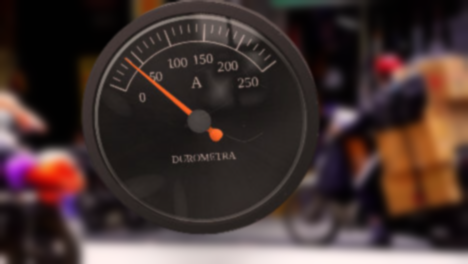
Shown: 40 A
